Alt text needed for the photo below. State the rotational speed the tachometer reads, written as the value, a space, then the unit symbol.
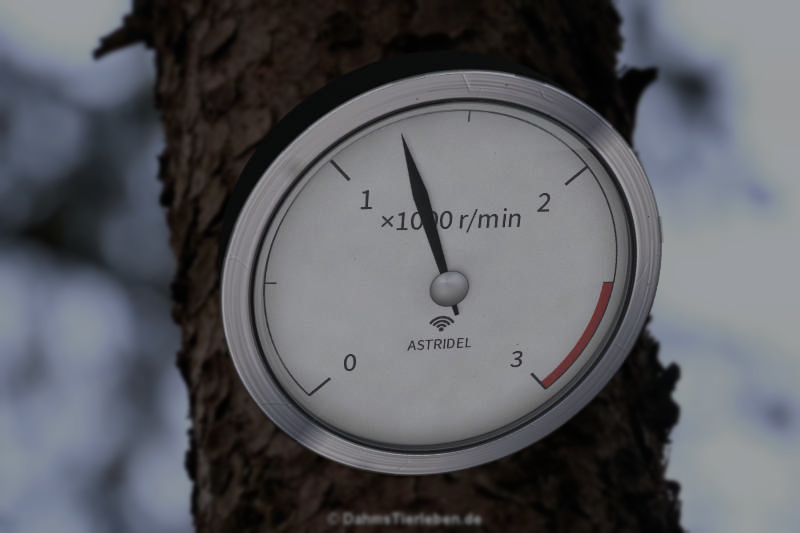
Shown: 1250 rpm
